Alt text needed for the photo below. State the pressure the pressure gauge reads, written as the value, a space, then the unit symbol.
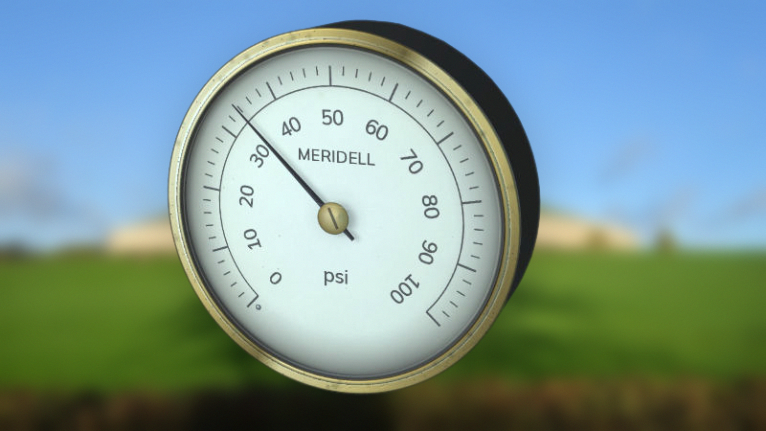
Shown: 34 psi
